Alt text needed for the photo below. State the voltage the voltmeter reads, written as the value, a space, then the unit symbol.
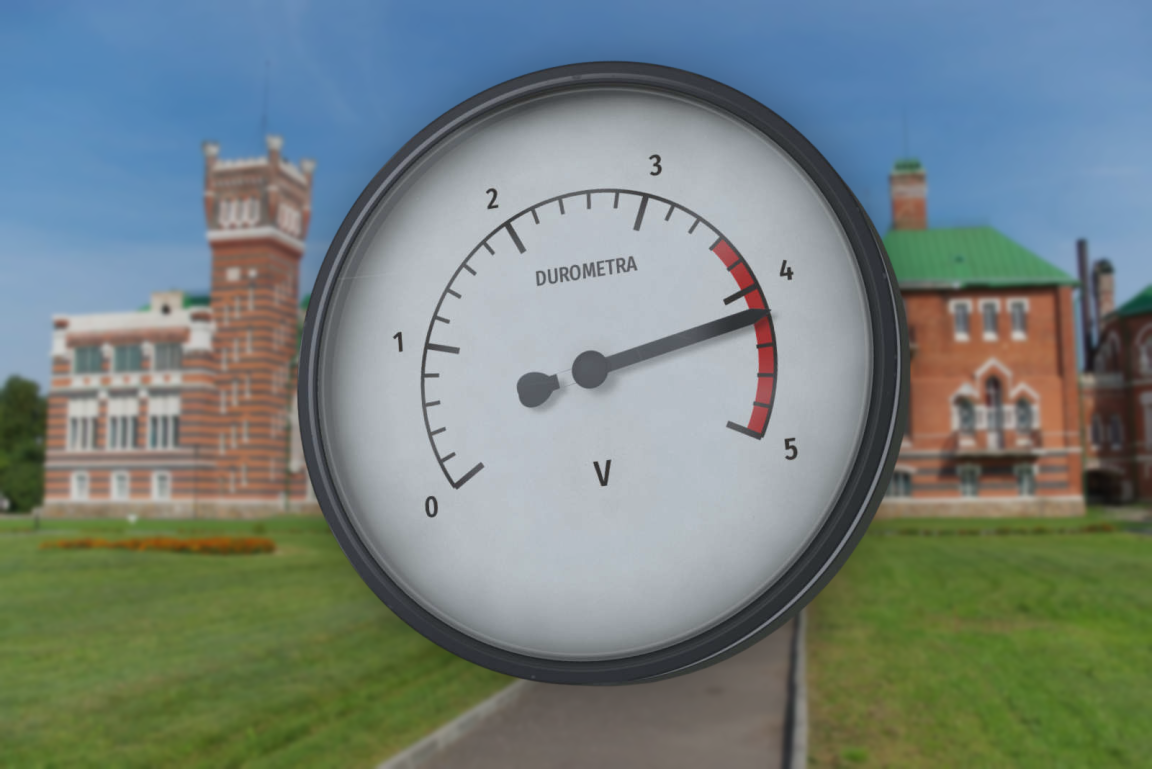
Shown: 4.2 V
